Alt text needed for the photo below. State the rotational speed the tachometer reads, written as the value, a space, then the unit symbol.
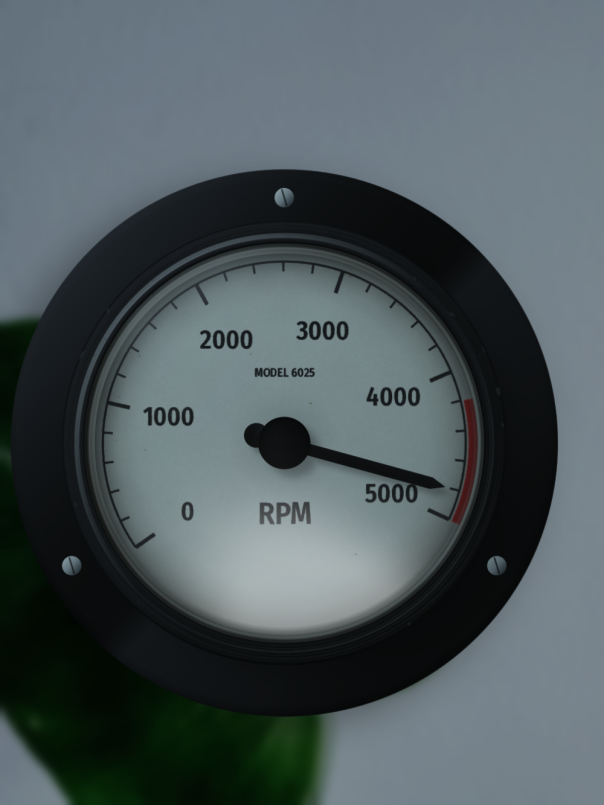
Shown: 4800 rpm
